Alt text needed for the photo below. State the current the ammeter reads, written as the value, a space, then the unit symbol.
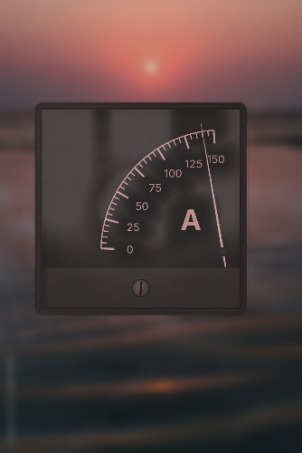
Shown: 140 A
